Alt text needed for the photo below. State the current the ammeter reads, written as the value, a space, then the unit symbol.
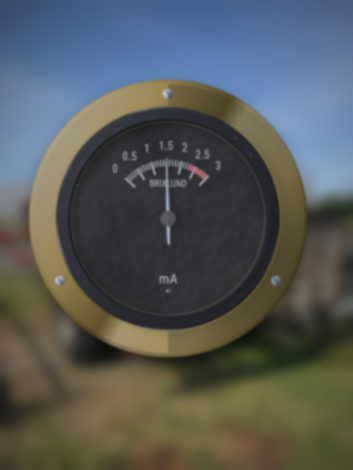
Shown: 1.5 mA
